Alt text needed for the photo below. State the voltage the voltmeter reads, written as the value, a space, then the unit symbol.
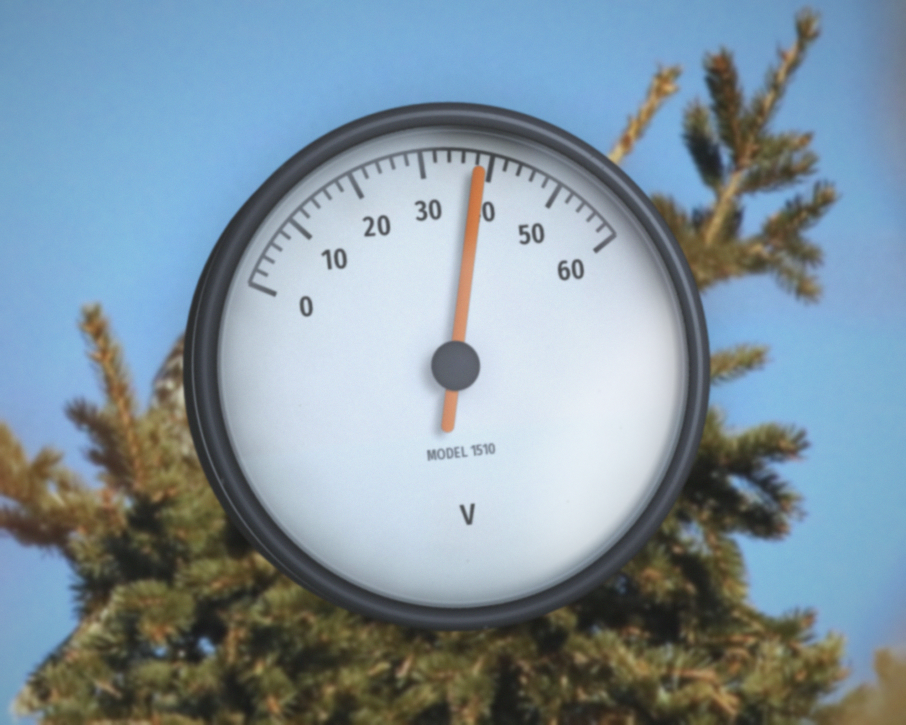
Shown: 38 V
